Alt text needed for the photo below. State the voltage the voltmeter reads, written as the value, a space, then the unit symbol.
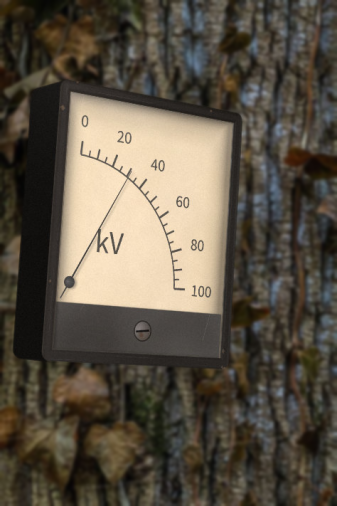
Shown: 30 kV
